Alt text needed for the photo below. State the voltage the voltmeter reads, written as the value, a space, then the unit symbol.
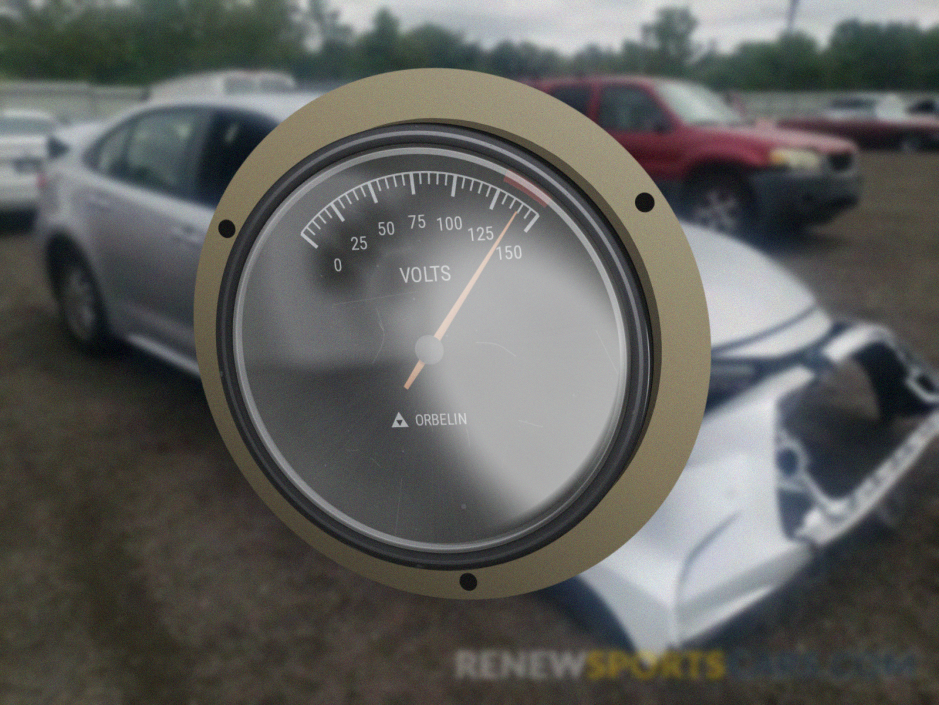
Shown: 140 V
